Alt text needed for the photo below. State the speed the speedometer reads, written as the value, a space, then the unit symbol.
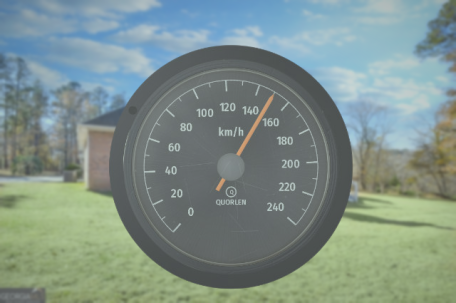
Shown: 150 km/h
